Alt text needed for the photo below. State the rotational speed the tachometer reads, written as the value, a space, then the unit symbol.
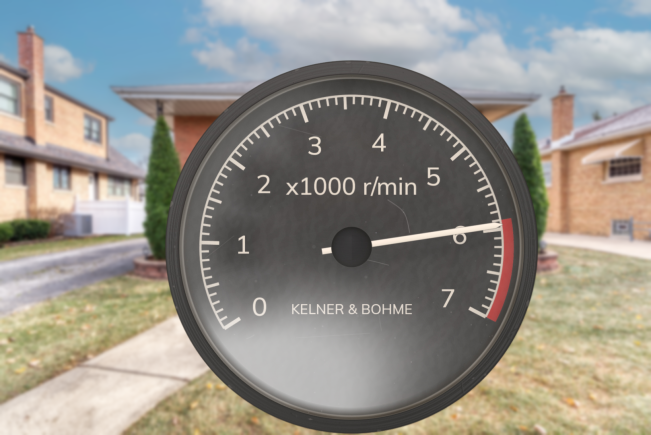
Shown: 5950 rpm
